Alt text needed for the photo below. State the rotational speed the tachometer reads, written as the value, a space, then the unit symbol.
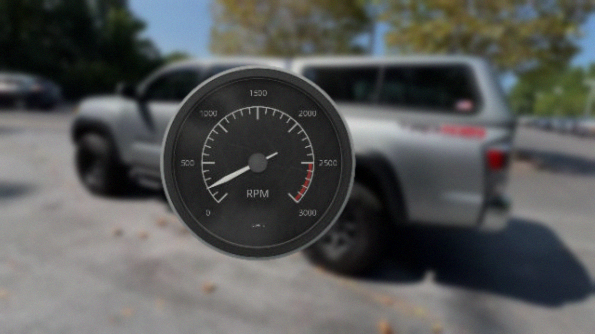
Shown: 200 rpm
